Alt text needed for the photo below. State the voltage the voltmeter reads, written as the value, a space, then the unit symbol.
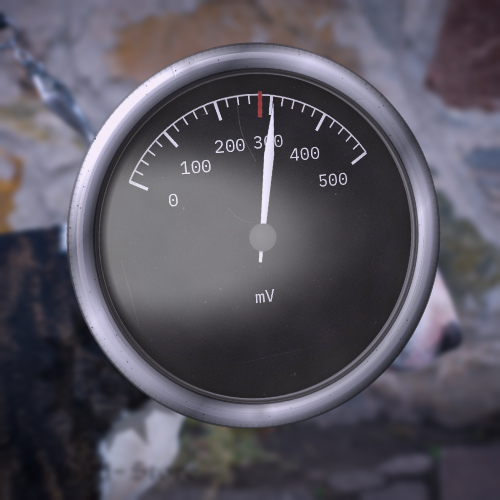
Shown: 300 mV
